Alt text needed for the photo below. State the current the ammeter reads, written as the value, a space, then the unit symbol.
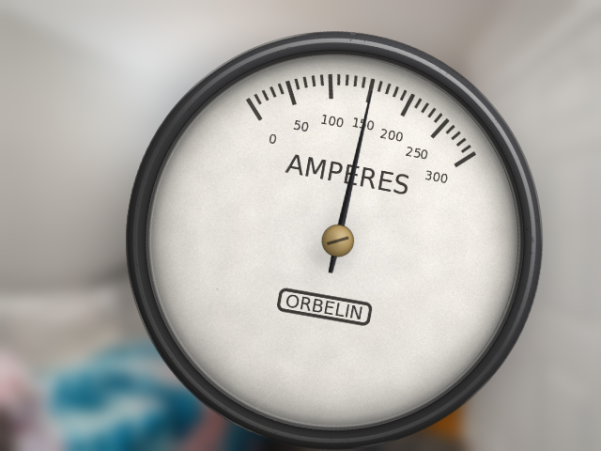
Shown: 150 A
